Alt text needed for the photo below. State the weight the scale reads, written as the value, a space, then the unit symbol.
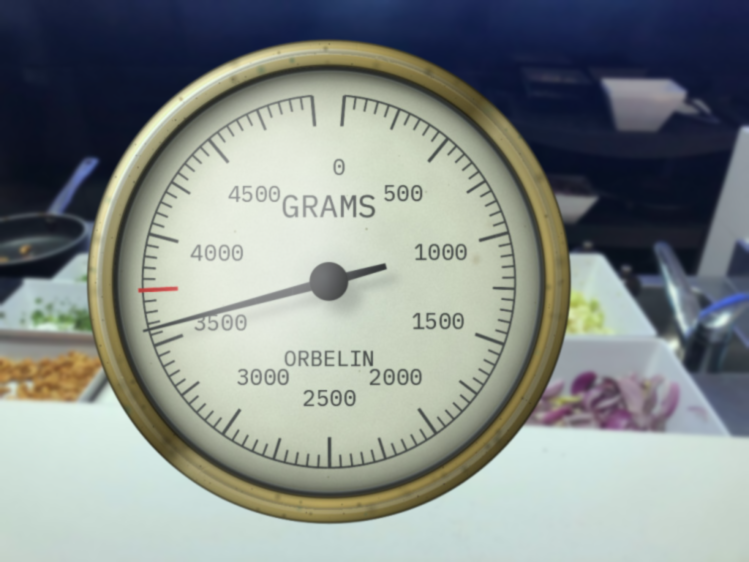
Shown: 3575 g
